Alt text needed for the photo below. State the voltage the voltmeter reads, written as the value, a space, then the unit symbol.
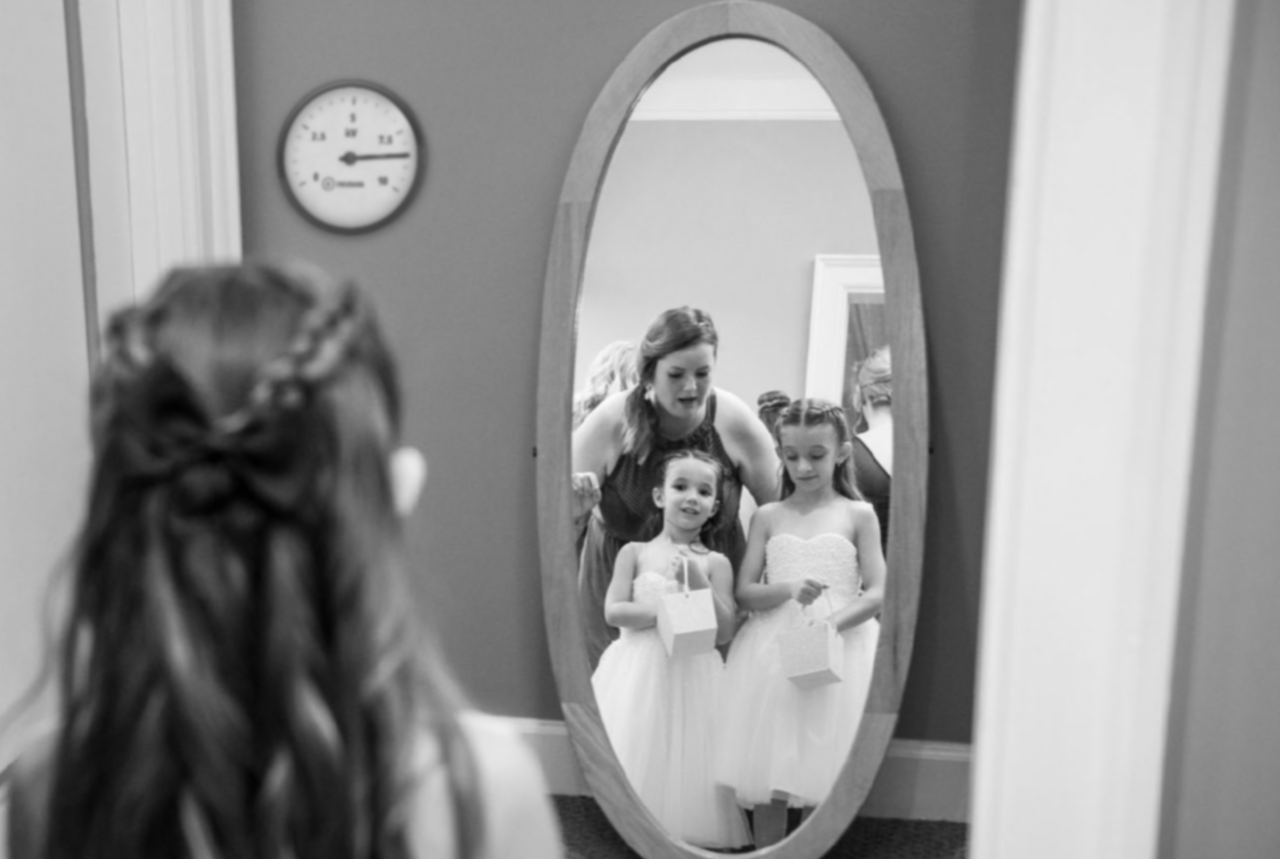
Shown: 8.5 kV
